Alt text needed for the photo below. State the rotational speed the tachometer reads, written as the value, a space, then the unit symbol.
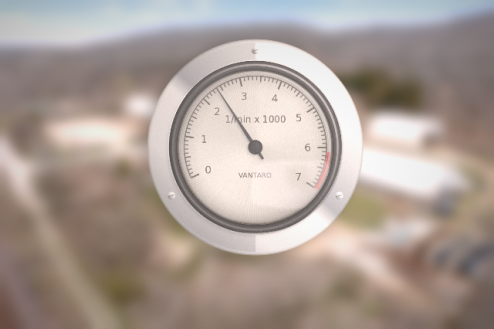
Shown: 2400 rpm
